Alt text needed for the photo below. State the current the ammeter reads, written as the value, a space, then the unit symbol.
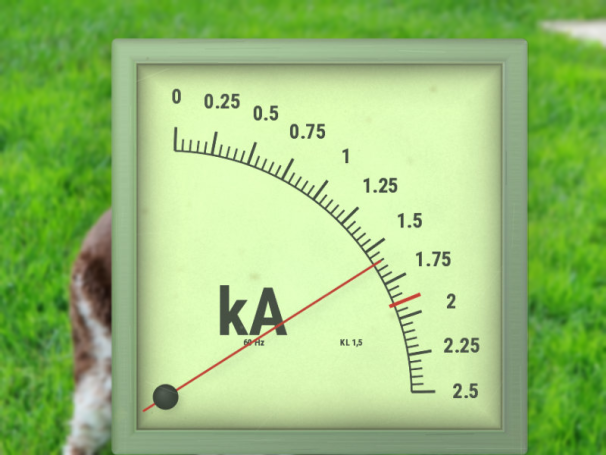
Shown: 1.6 kA
